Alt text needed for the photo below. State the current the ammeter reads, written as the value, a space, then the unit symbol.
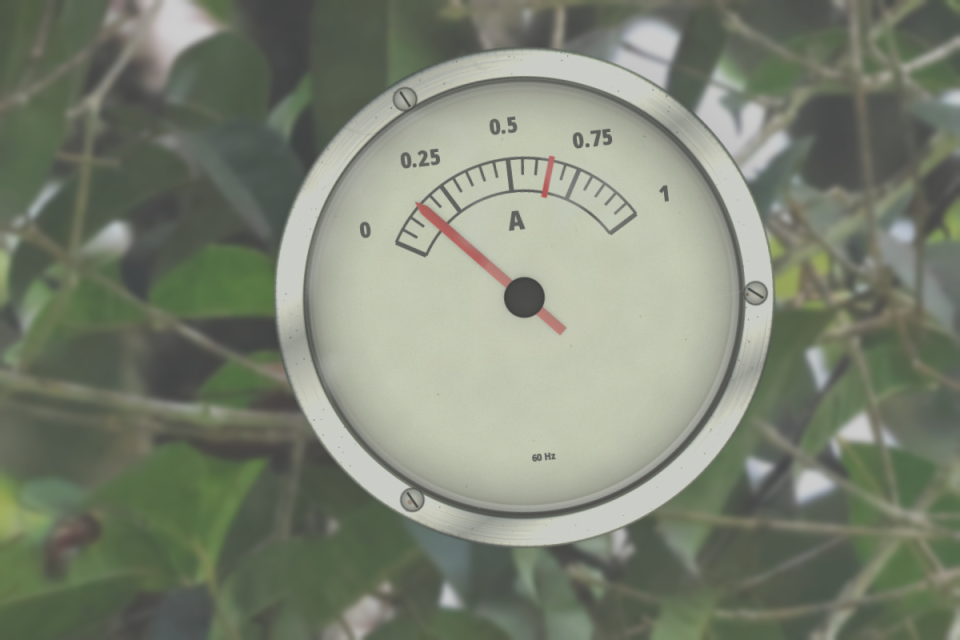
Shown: 0.15 A
